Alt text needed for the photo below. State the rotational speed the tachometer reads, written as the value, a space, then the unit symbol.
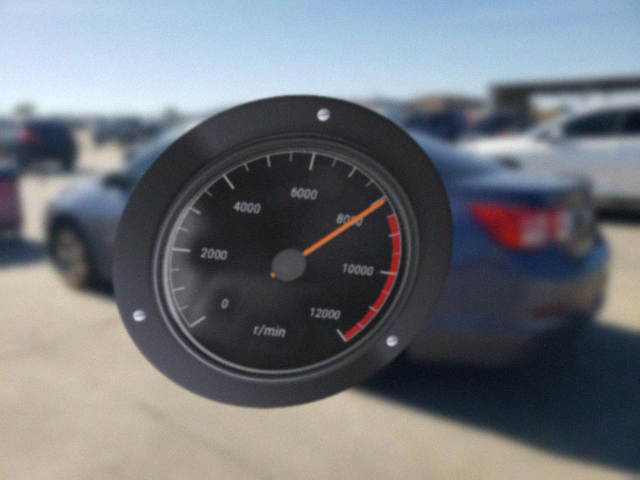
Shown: 8000 rpm
